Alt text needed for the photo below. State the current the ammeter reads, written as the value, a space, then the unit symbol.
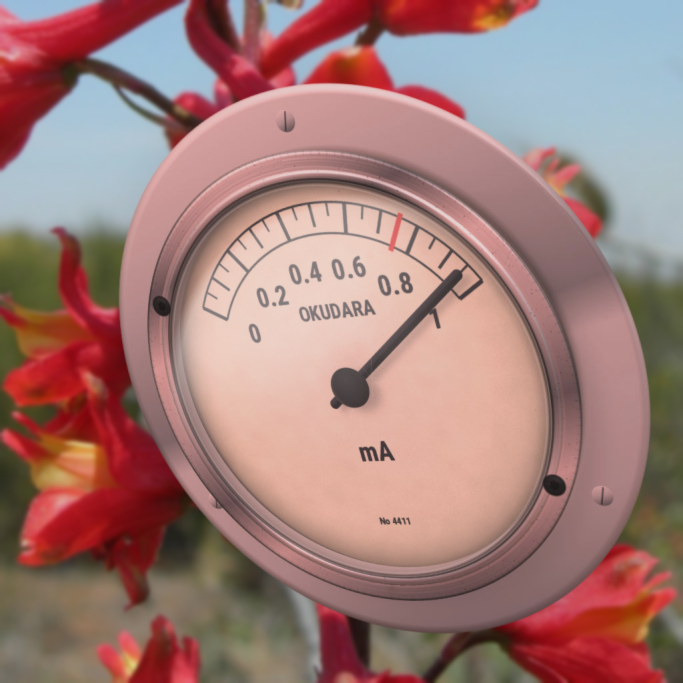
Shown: 0.95 mA
